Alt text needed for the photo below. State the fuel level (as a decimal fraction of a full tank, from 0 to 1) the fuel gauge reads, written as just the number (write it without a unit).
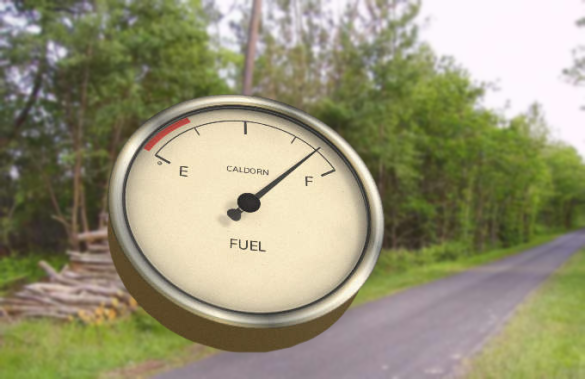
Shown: 0.875
